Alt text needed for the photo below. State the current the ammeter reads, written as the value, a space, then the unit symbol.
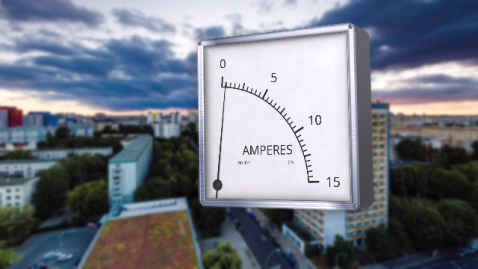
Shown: 0.5 A
